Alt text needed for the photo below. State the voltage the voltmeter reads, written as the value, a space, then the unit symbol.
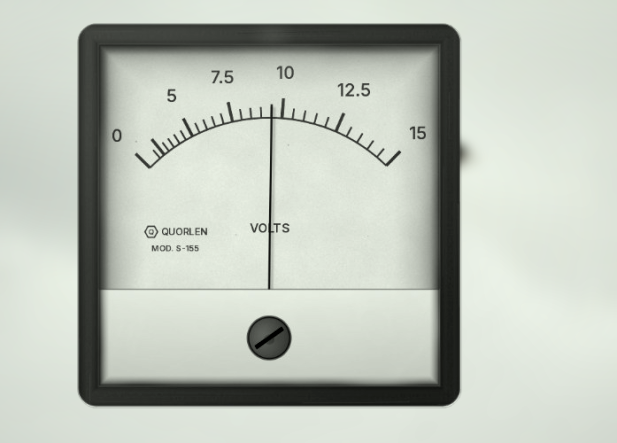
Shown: 9.5 V
